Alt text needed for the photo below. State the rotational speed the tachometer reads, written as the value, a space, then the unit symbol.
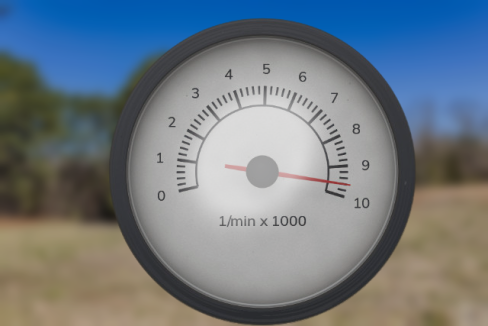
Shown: 9600 rpm
